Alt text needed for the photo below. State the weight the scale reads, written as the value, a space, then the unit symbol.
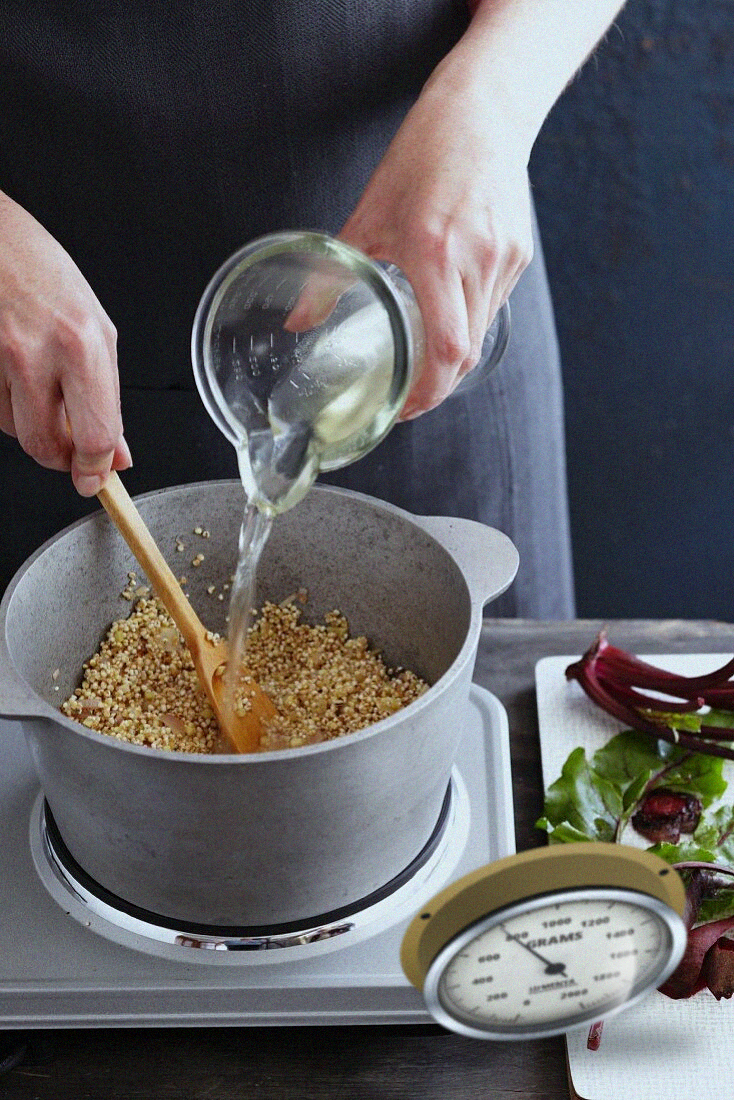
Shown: 800 g
